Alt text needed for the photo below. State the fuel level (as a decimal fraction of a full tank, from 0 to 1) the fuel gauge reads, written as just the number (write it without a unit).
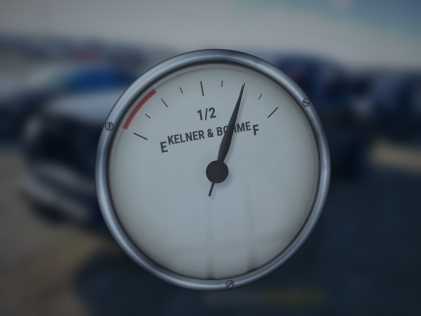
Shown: 0.75
